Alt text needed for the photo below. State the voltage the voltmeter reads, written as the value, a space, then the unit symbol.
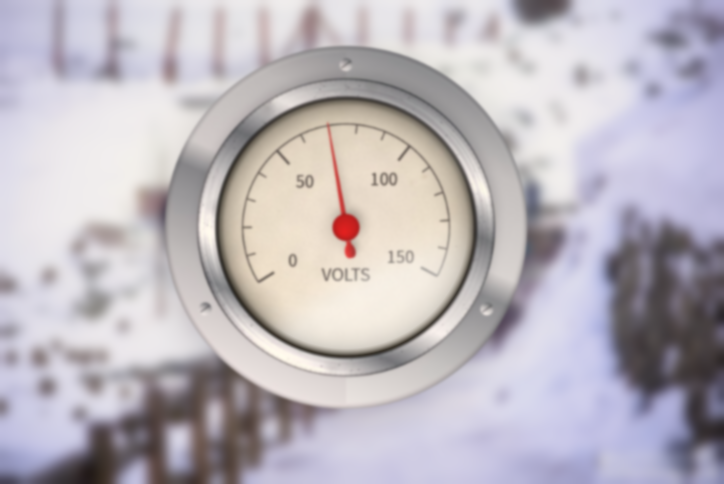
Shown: 70 V
